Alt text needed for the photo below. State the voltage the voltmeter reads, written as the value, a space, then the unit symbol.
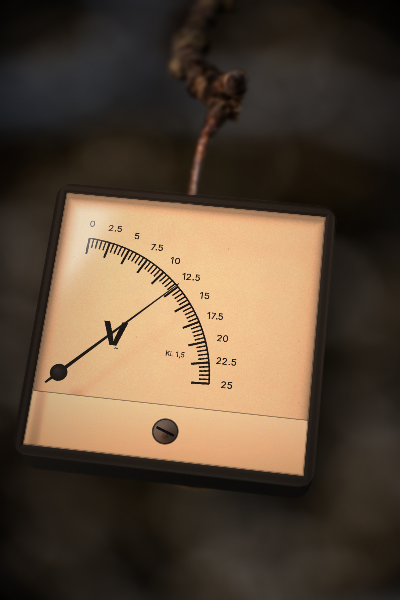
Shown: 12.5 V
